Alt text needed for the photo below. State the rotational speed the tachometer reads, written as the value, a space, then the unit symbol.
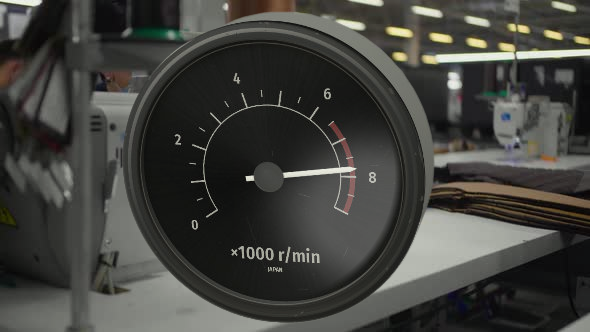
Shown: 7750 rpm
